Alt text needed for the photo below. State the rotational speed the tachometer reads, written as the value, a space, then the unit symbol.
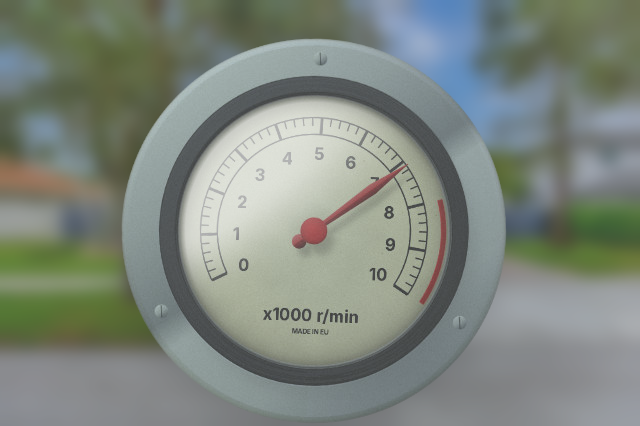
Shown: 7100 rpm
